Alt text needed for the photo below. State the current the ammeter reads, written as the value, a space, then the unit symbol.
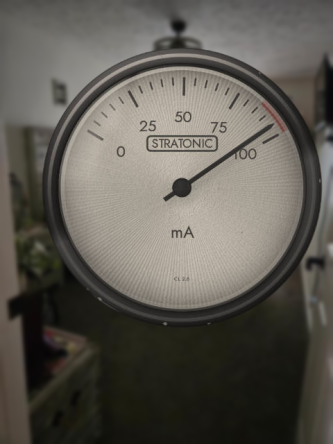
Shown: 95 mA
